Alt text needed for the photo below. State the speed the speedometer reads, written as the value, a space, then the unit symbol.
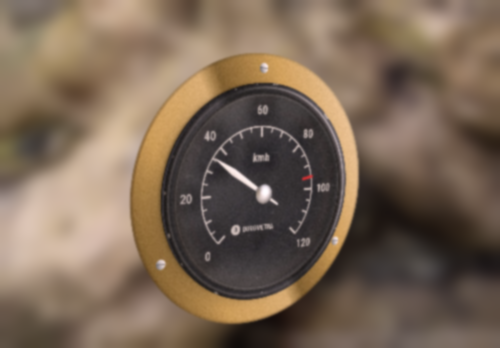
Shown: 35 km/h
